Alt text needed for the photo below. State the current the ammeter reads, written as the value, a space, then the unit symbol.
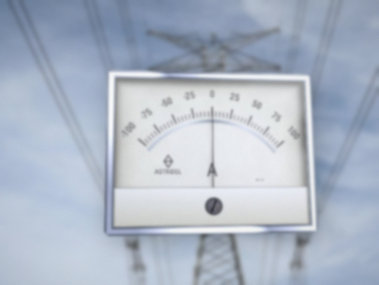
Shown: 0 A
